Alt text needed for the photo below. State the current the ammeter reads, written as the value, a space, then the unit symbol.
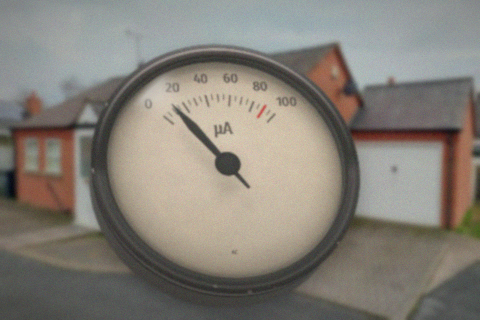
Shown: 10 µA
